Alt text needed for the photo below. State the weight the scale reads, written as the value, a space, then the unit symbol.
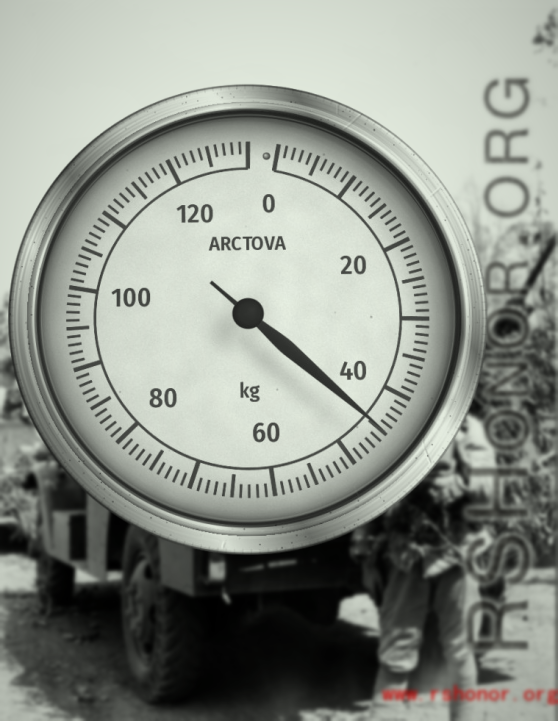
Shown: 45 kg
